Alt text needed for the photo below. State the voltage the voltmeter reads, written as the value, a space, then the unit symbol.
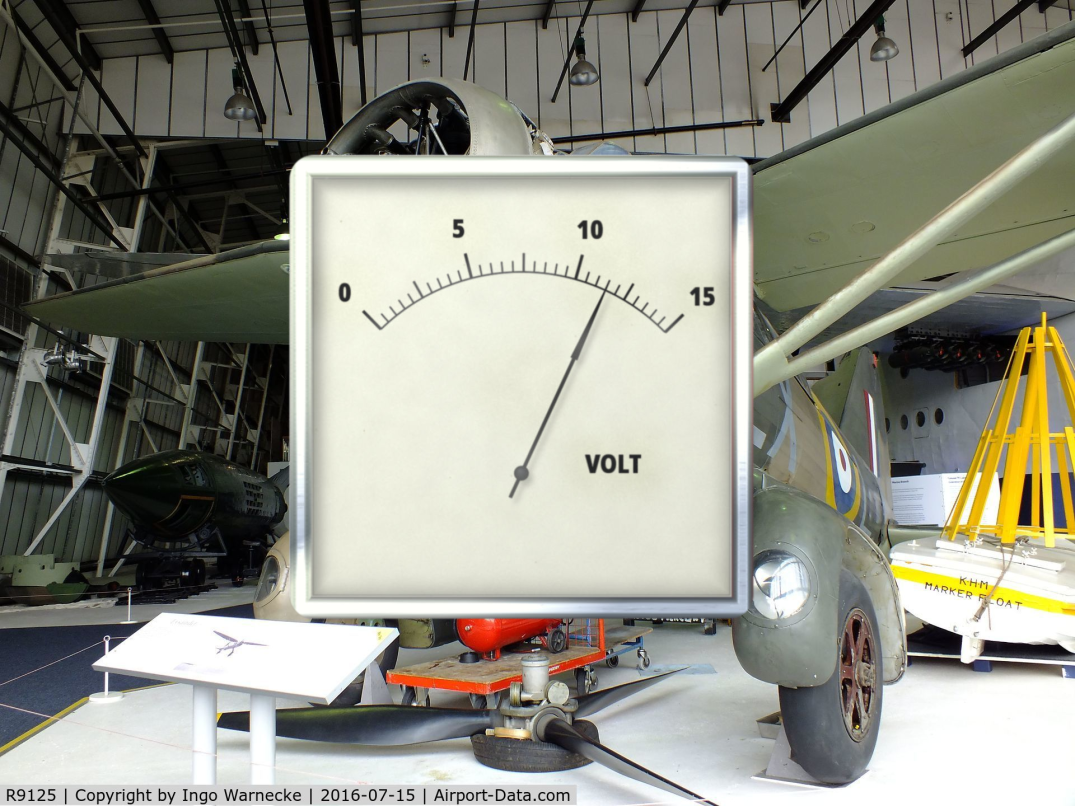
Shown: 11.5 V
